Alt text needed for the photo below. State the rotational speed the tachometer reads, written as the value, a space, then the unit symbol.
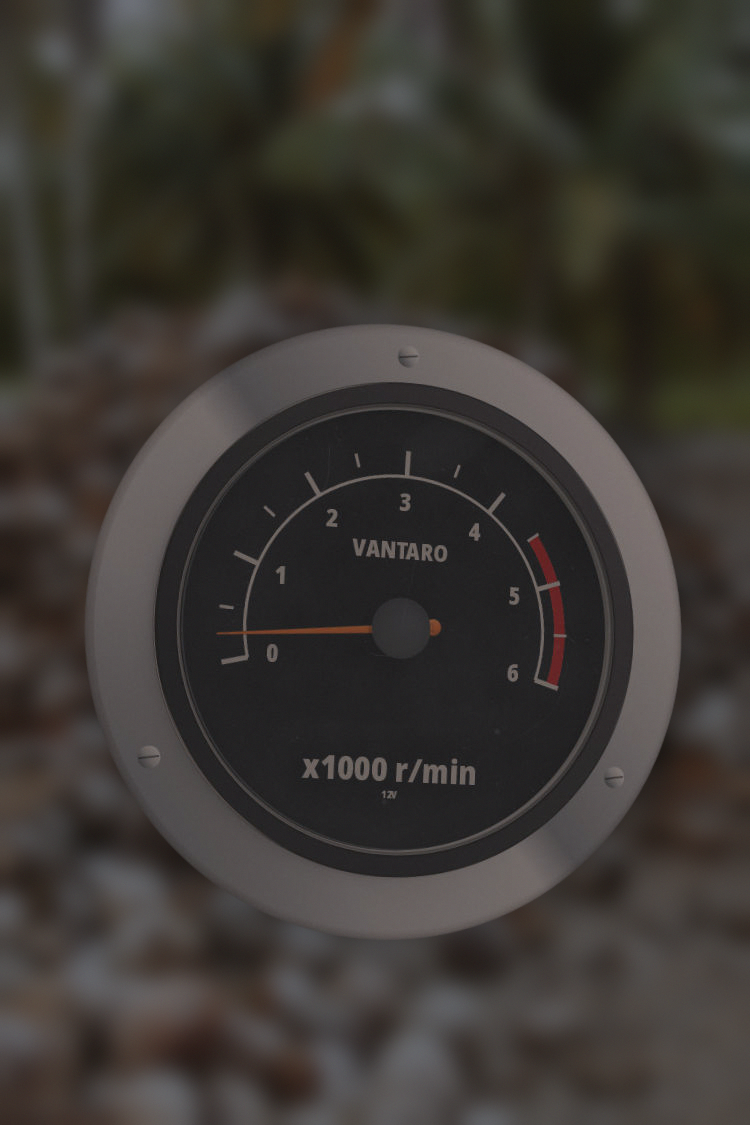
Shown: 250 rpm
